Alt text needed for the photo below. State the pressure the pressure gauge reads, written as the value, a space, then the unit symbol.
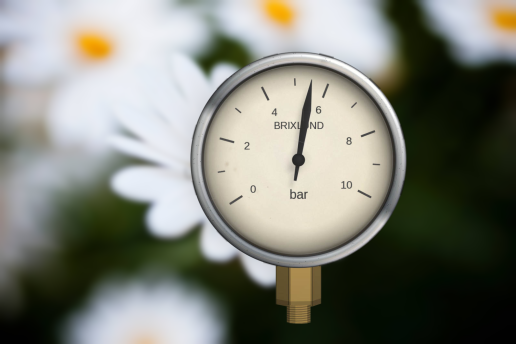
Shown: 5.5 bar
